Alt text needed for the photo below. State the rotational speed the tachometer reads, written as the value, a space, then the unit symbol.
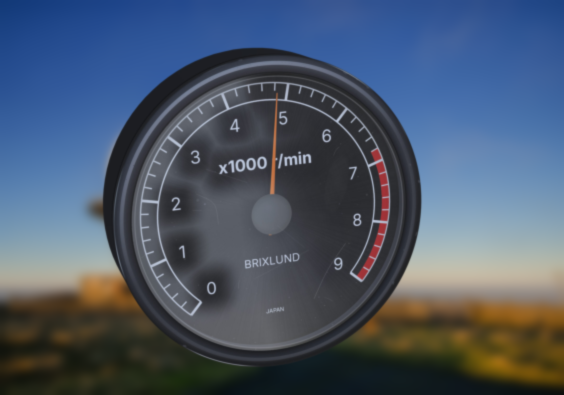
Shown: 4800 rpm
